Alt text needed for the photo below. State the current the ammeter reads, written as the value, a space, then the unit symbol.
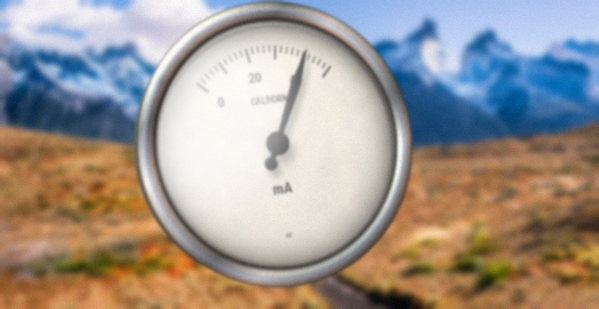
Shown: 40 mA
